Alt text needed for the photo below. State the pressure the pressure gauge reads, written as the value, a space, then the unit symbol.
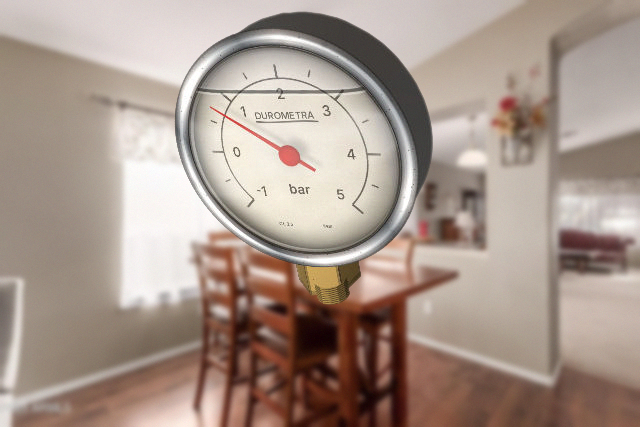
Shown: 0.75 bar
